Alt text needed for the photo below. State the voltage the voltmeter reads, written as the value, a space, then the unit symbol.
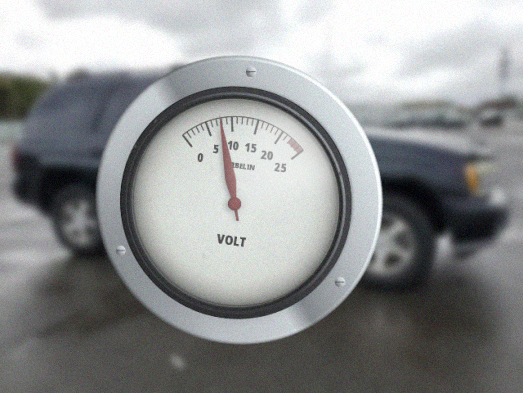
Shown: 8 V
